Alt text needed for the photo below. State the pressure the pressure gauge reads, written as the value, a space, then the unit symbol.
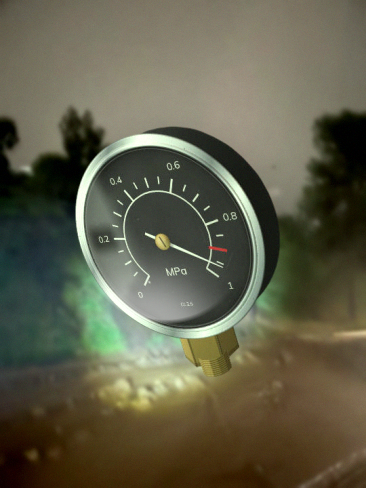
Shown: 0.95 MPa
